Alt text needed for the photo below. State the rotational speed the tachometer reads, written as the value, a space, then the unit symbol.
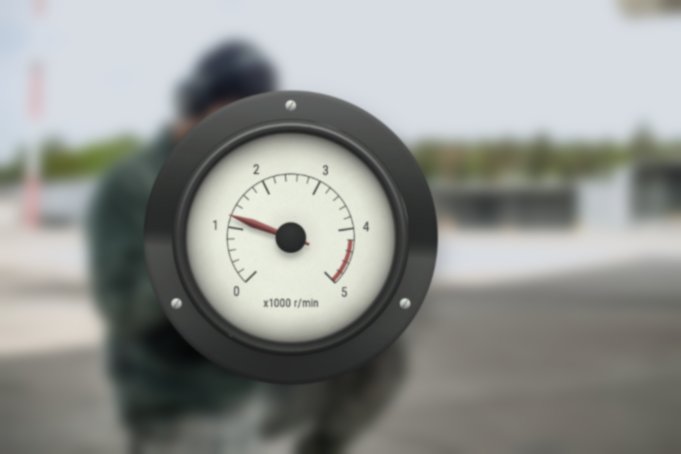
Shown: 1200 rpm
